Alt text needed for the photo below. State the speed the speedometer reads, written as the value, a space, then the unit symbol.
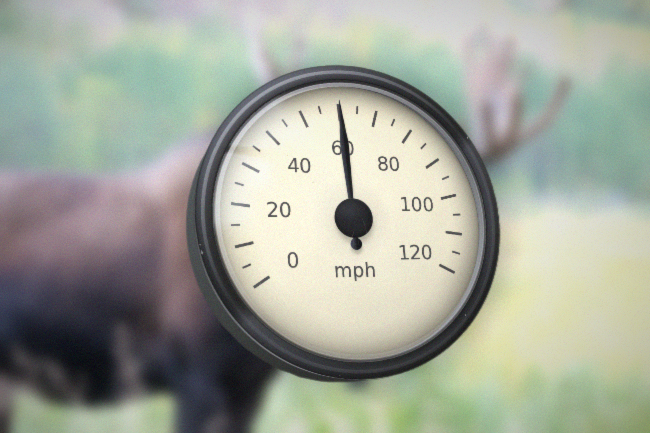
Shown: 60 mph
